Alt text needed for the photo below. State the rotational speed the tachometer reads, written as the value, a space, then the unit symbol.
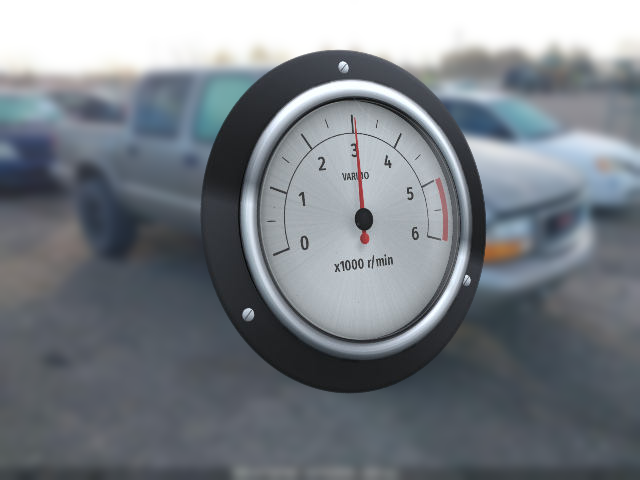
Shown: 3000 rpm
